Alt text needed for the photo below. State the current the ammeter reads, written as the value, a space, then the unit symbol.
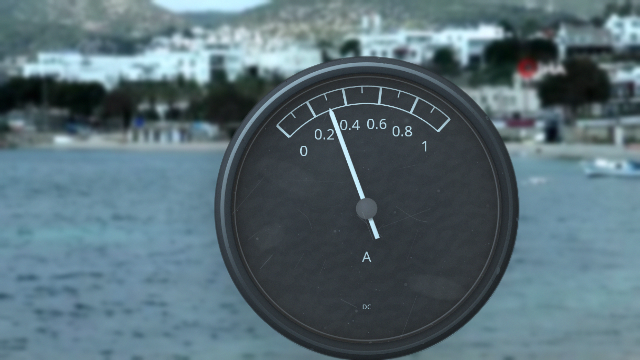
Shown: 0.3 A
